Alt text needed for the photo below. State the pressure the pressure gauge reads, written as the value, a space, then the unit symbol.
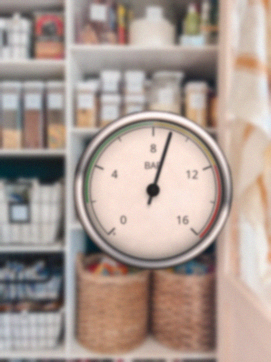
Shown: 9 bar
